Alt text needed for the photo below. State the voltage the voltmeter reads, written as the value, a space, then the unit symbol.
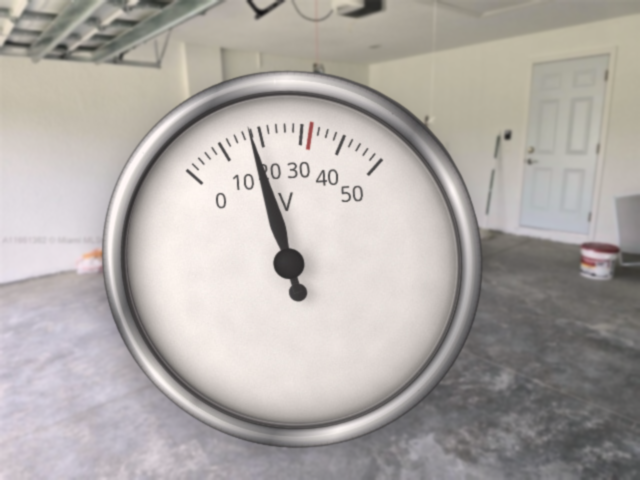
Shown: 18 V
